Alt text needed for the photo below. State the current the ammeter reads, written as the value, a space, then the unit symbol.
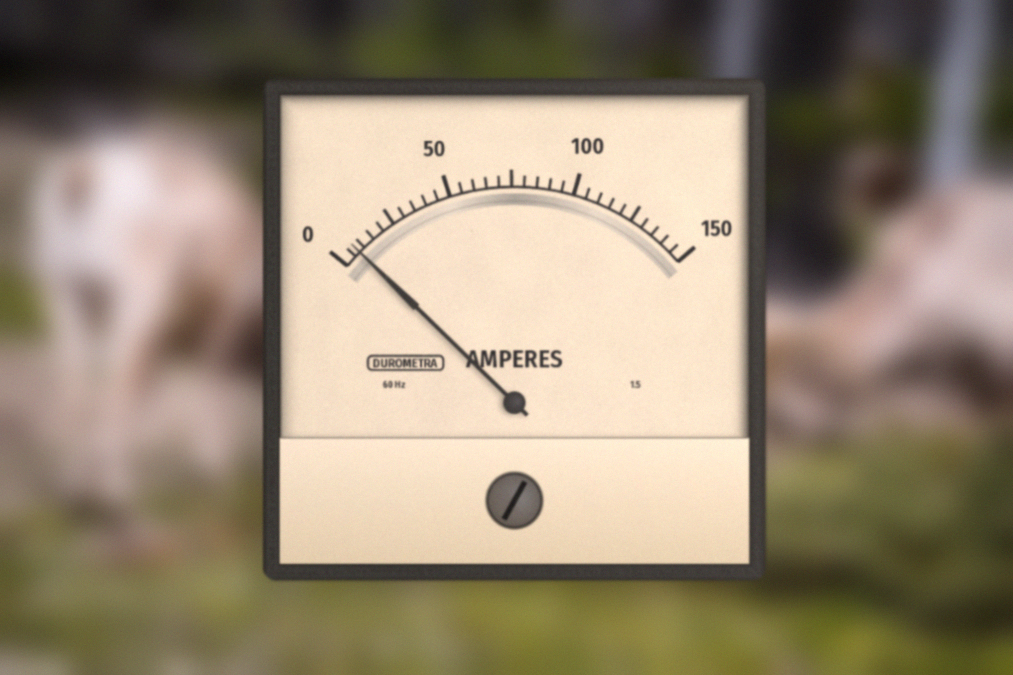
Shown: 7.5 A
